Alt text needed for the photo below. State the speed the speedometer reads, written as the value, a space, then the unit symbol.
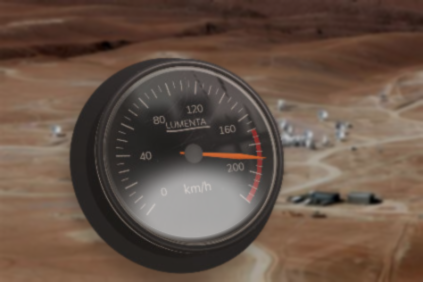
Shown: 190 km/h
